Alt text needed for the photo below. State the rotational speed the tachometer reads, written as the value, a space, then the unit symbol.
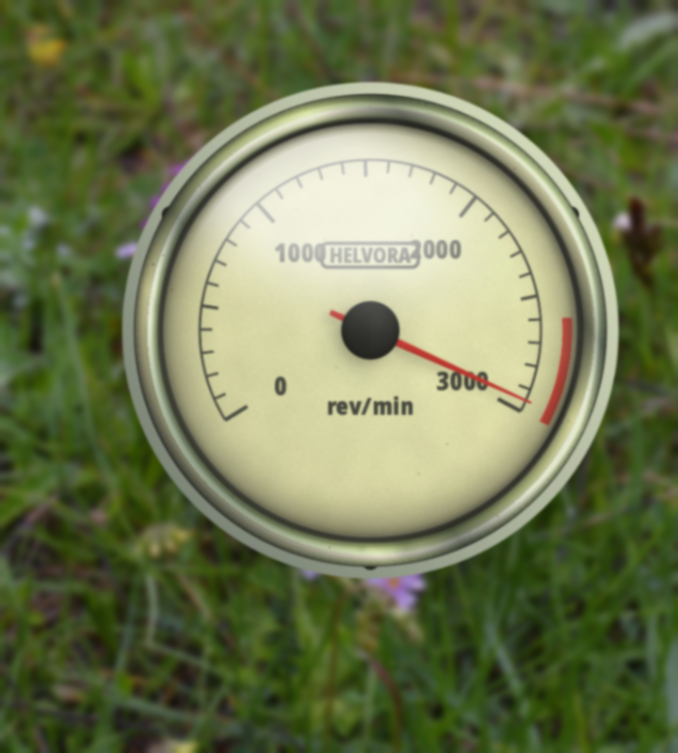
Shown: 2950 rpm
